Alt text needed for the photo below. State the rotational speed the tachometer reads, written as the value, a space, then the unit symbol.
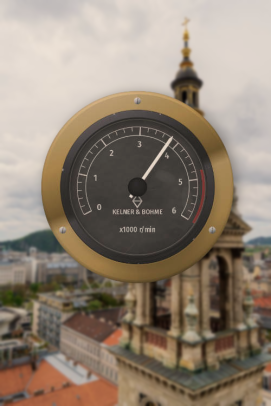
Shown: 3800 rpm
